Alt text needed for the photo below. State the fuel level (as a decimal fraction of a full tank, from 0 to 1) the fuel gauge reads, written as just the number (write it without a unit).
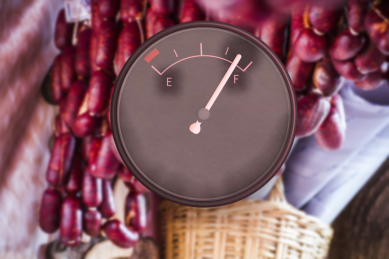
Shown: 0.875
